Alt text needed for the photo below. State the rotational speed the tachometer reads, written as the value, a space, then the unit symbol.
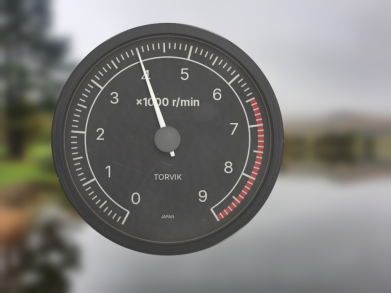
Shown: 4000 rpm
